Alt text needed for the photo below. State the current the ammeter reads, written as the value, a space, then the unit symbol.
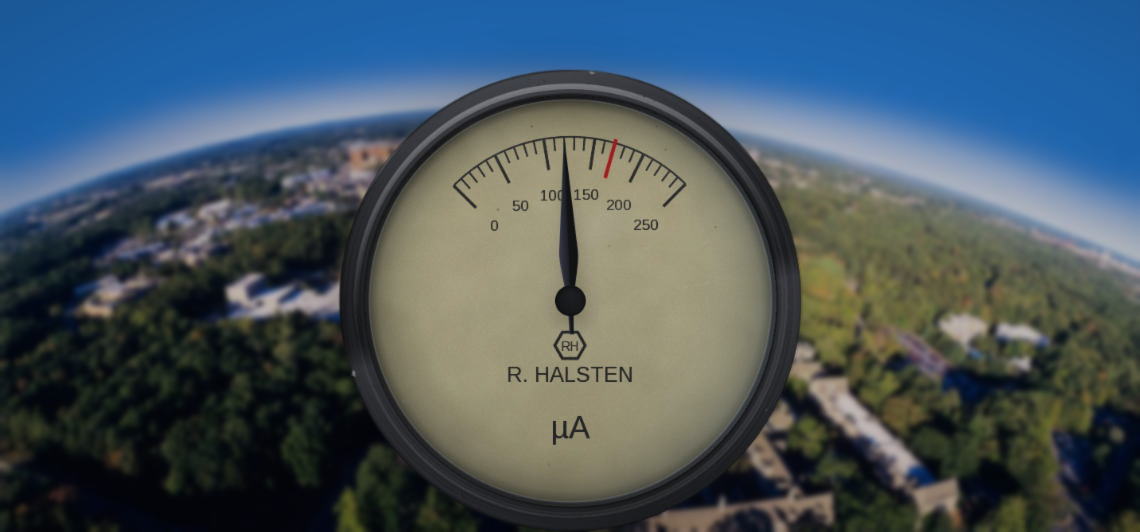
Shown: 120 µA
